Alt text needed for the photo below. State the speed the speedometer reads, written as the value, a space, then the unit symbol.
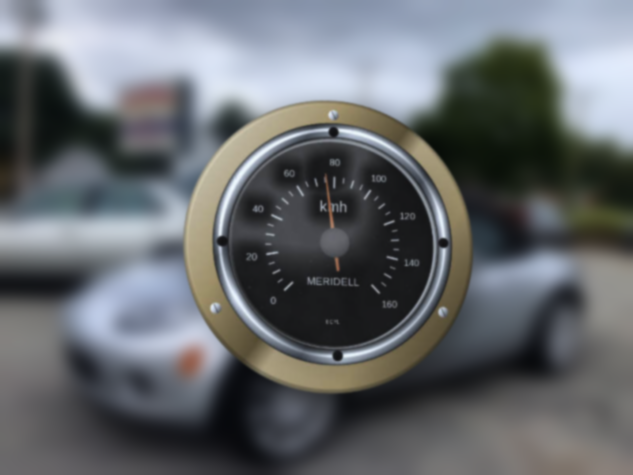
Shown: 75 km/h
